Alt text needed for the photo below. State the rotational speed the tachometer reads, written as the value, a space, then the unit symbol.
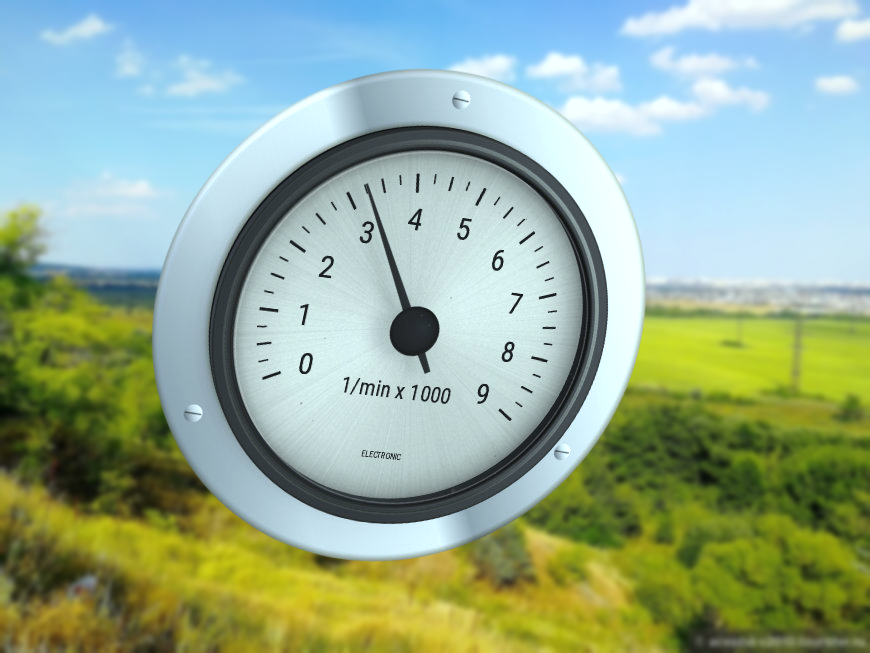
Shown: 3250 rpm
